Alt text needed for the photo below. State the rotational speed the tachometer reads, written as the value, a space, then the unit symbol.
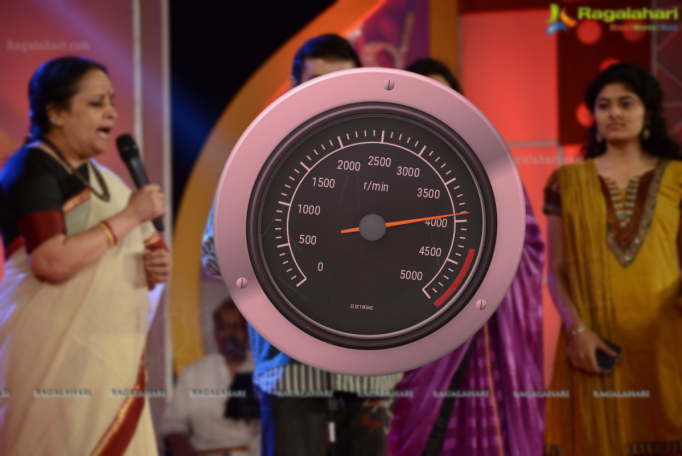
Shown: 3900 rpm
